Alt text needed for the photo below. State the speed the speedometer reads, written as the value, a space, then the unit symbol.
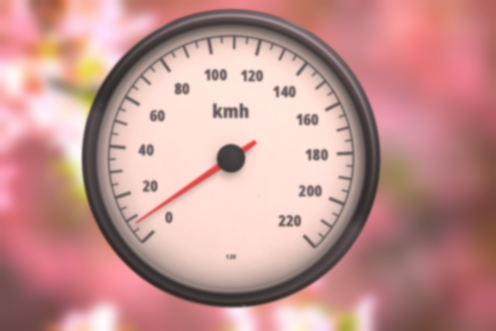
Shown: 7.5 km/h
